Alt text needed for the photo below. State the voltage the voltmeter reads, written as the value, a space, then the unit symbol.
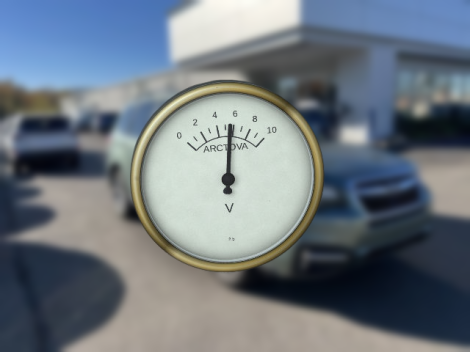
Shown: 5.5 V
